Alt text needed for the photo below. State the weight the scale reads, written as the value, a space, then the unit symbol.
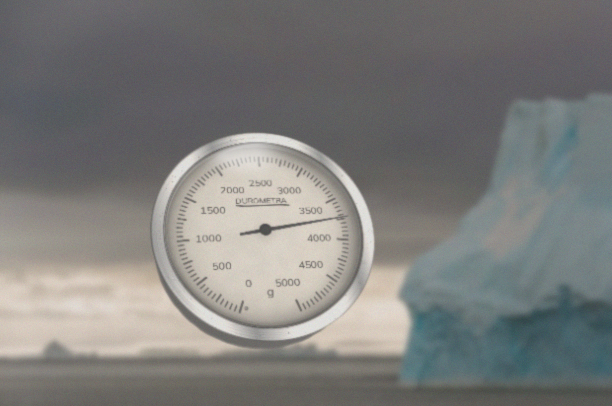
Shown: 3750 g
